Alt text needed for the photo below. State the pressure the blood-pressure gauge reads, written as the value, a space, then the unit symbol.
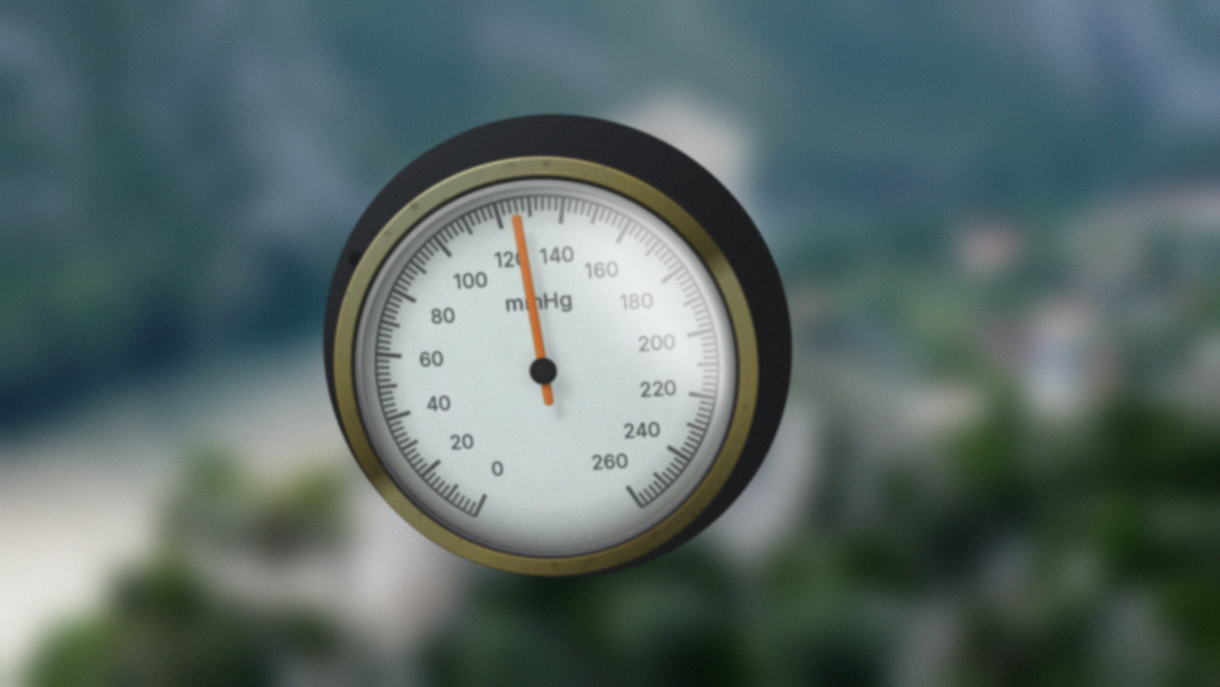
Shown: 126 mmHg
